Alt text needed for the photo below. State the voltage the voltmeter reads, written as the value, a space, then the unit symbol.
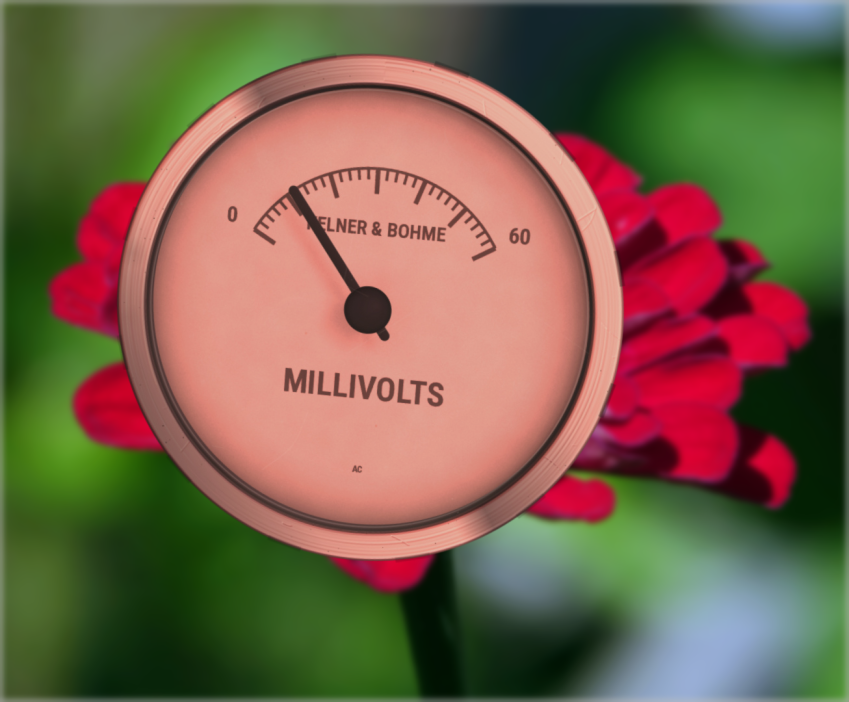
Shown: 12 mV
